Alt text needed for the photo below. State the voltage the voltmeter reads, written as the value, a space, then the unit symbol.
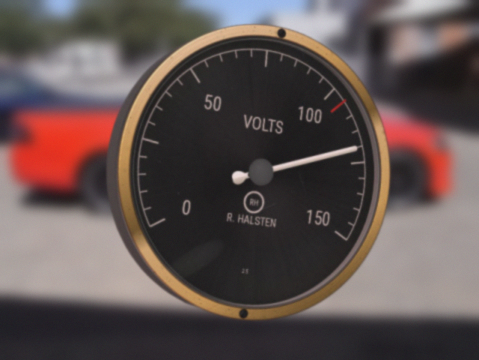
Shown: 120 V
